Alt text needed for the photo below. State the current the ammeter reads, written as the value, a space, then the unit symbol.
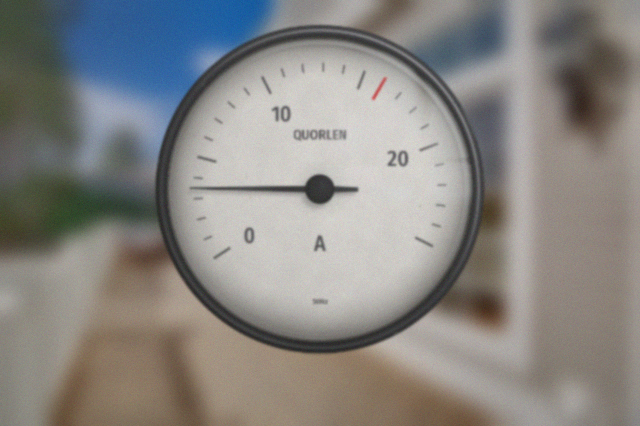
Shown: 3.5 A
